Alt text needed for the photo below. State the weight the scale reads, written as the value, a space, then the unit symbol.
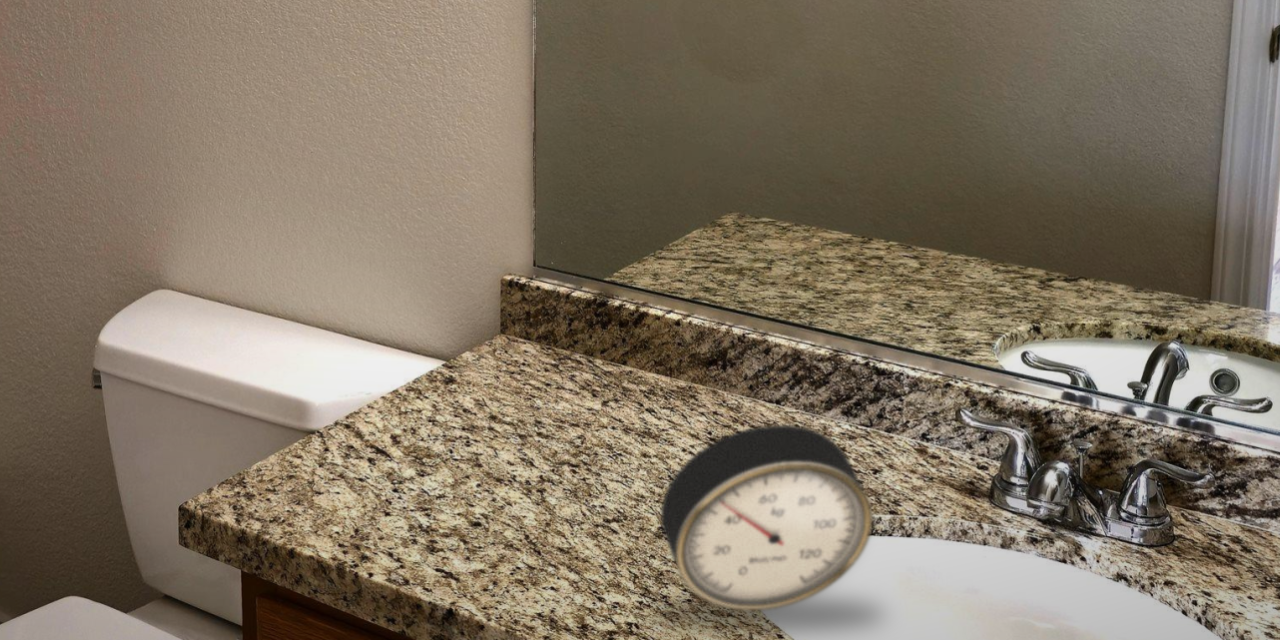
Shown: 45 kg
